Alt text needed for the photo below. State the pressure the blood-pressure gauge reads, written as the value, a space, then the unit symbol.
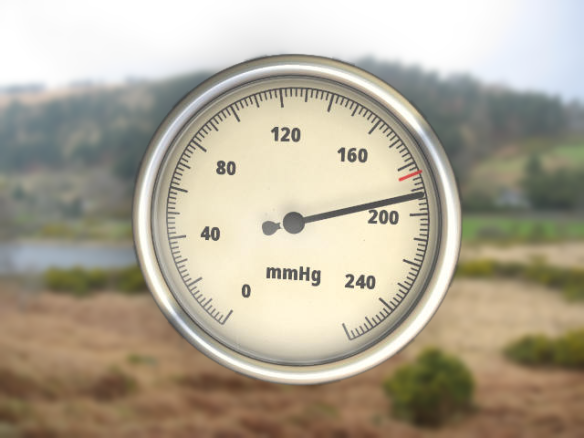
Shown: 192 mmHg
